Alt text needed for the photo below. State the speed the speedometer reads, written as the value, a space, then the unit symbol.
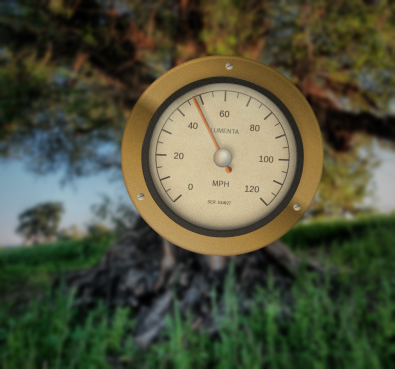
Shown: 47.5 mph
